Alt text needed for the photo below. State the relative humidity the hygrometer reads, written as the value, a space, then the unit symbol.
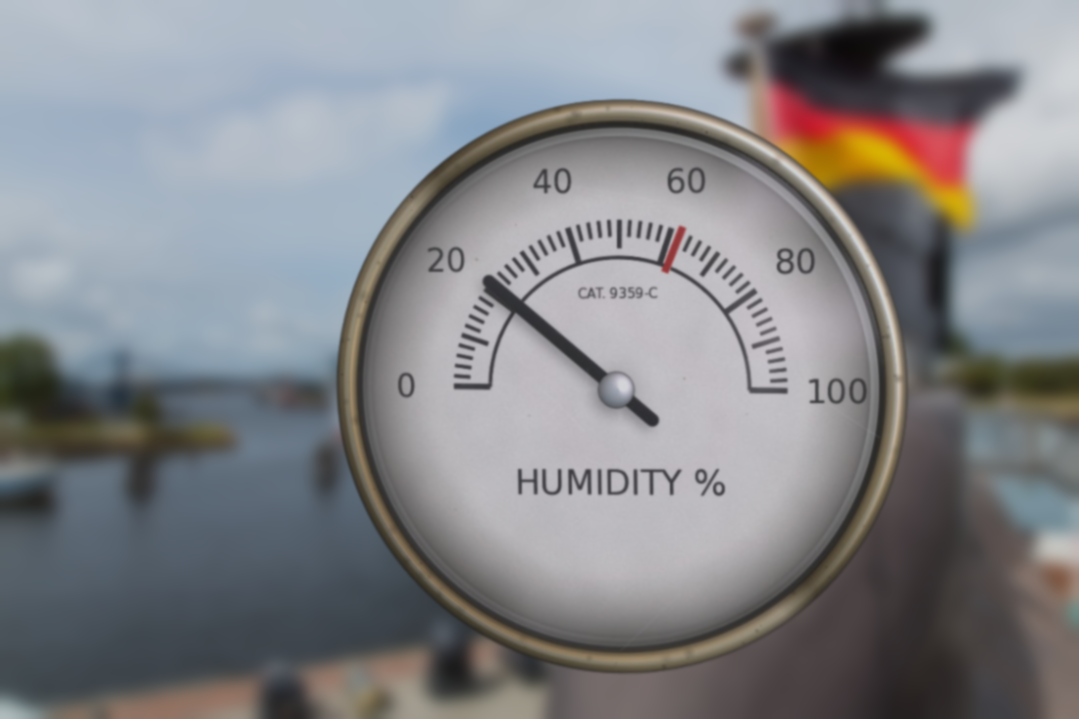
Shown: 22 %
